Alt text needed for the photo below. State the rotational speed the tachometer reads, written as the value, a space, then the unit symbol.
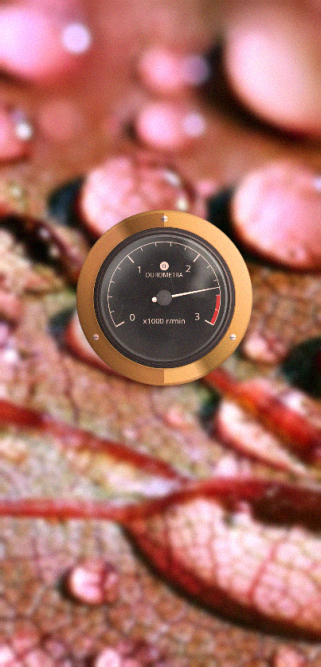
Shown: 2500 rpm
